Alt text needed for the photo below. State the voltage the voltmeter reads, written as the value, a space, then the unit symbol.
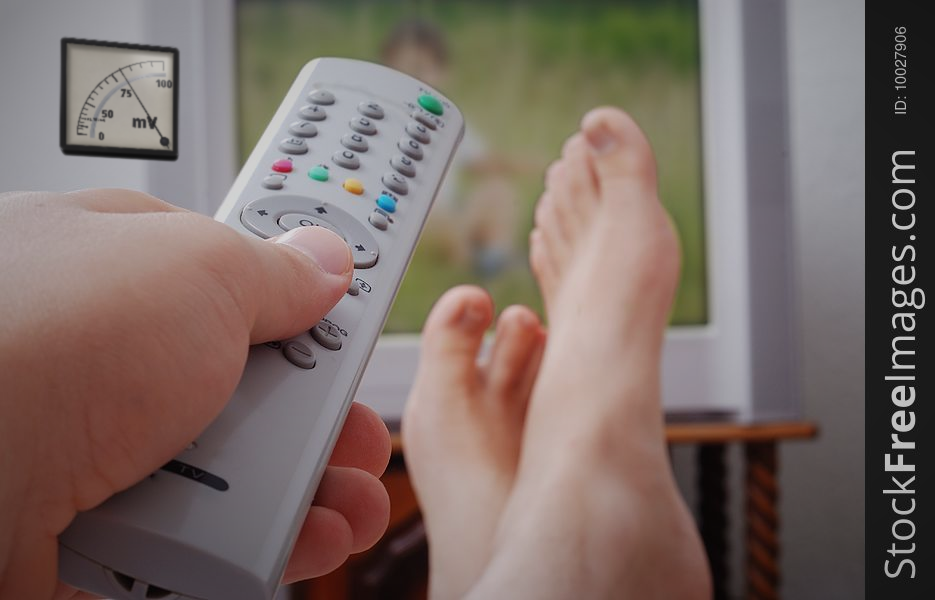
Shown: 80 mV
